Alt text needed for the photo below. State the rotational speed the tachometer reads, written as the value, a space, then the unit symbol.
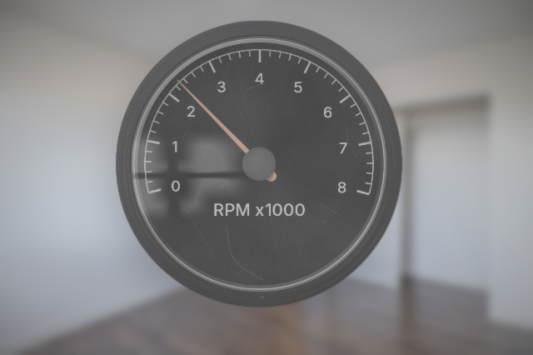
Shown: 2300 rpm
